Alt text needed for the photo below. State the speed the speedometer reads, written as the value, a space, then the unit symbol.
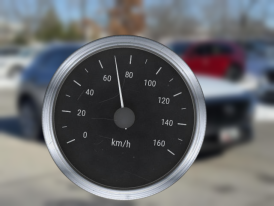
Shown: 70 km/h
